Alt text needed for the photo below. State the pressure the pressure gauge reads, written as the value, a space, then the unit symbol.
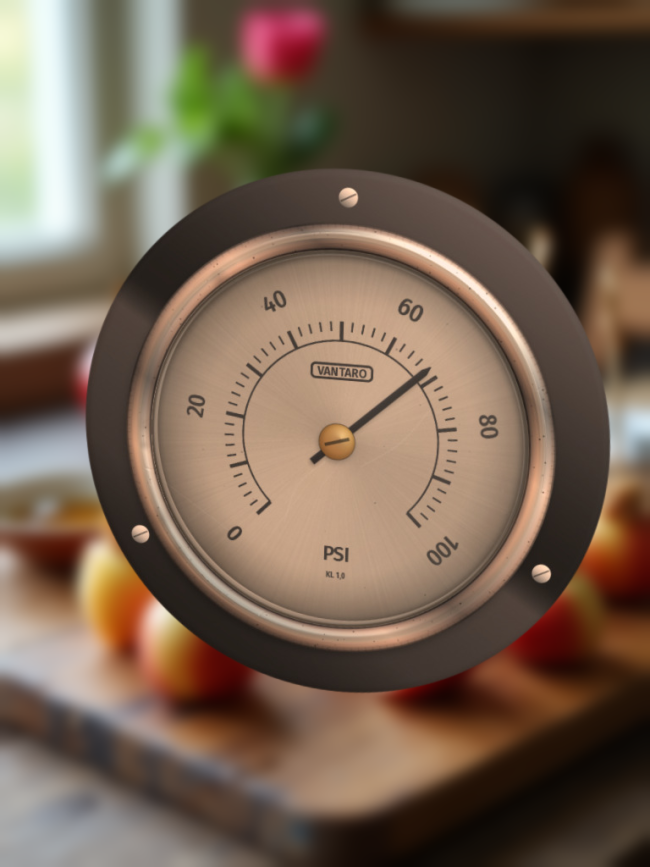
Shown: 68 psi
